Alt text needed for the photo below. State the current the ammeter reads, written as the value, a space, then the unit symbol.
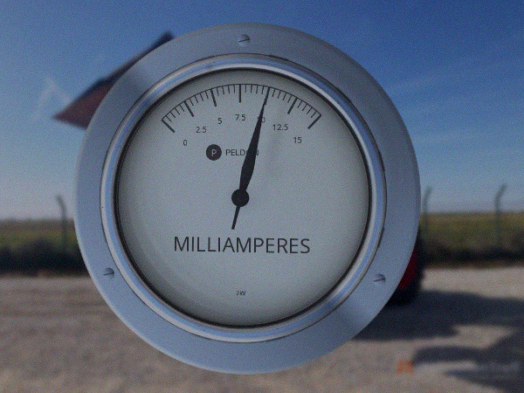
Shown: 10 mA
